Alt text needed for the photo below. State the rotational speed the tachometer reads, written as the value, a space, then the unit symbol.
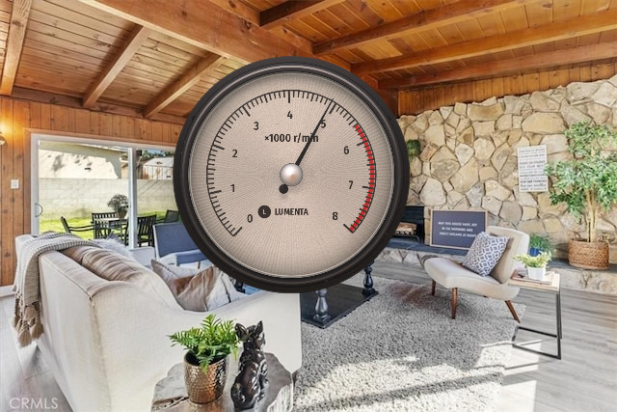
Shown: 4900 rpm
